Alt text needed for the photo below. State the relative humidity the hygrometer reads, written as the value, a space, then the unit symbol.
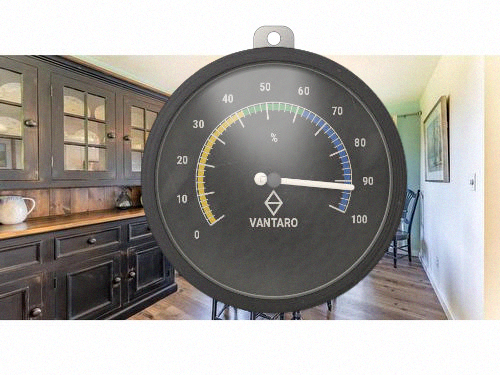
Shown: 92 %
